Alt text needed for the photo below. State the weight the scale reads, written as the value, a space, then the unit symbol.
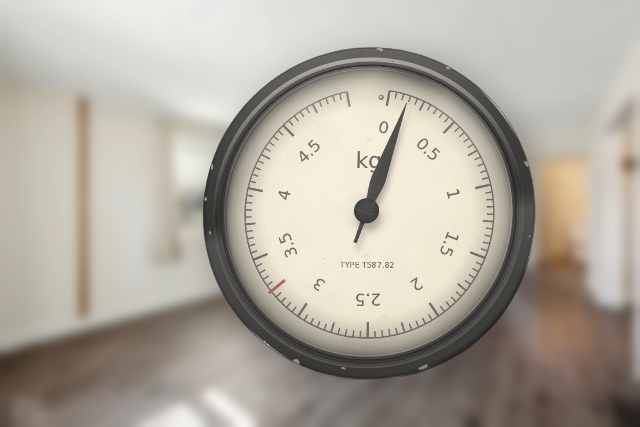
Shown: 0.15 kg
